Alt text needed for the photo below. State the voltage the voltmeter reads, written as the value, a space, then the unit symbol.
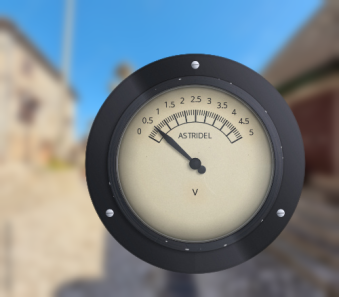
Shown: 0.5 V
